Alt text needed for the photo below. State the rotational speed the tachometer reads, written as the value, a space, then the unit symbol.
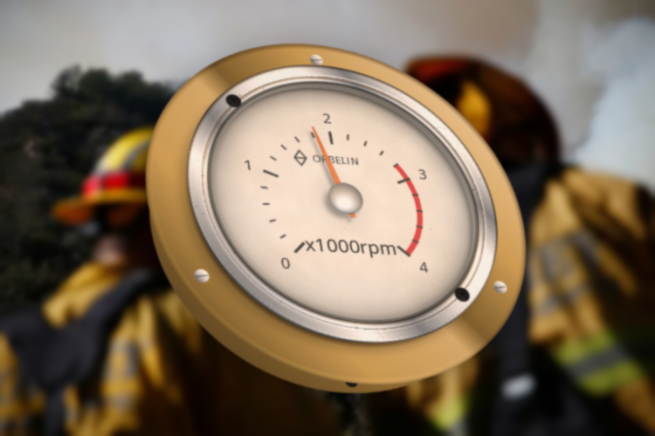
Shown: 1800 rpm
